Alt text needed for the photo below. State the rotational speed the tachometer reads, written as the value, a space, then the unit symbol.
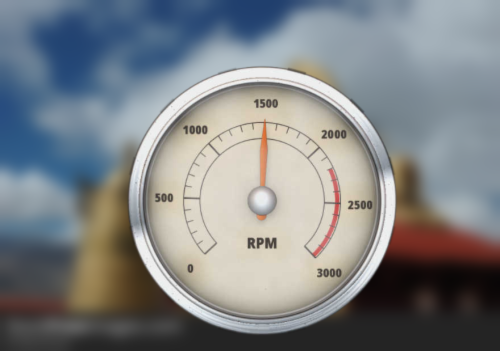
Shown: 1500 rpm
